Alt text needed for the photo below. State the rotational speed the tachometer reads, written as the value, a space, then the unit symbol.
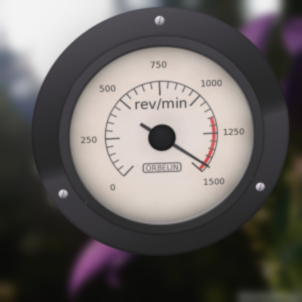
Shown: 1450 rpm
